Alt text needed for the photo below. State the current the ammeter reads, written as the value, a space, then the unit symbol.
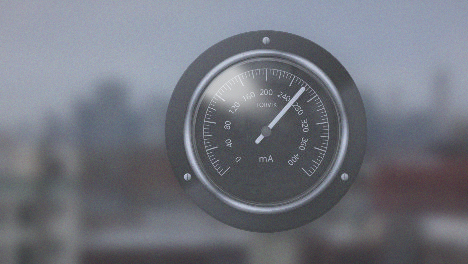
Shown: 260 mA
